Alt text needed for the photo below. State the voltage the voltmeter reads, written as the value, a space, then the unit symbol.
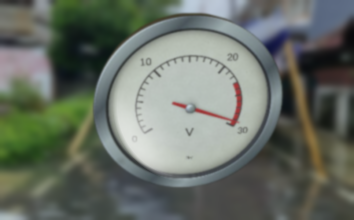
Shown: 29 V
